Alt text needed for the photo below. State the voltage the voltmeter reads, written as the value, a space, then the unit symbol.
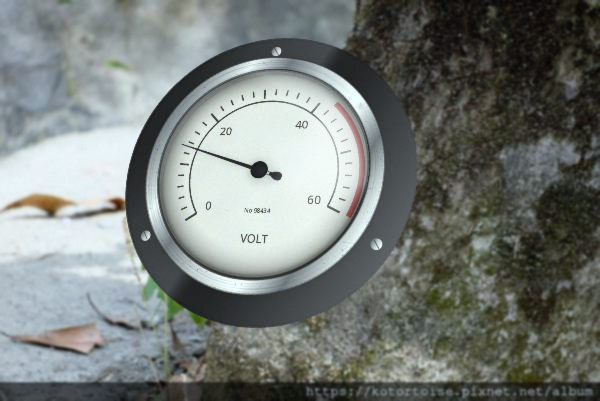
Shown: 13 V
